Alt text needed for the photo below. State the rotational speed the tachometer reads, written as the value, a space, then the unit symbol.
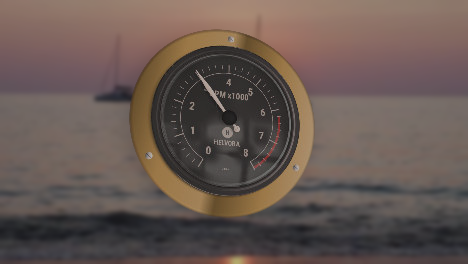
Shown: 3000 rpm
